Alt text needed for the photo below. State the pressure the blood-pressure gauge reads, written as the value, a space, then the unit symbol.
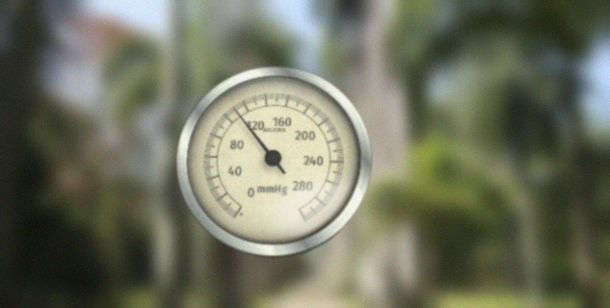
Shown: 110 mmHg
